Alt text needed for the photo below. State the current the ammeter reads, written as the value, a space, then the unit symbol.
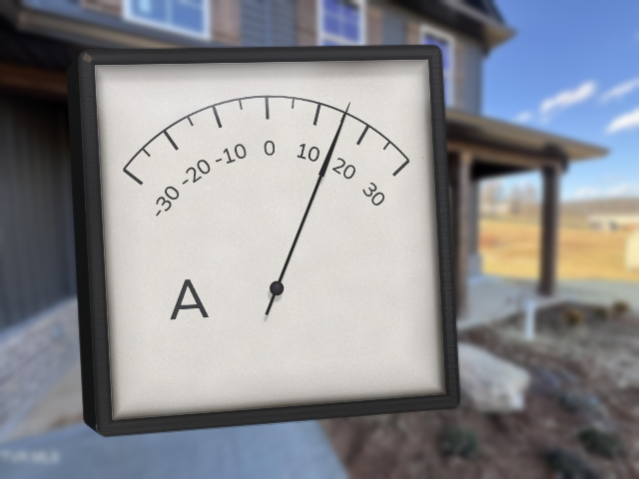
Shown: 15 A
